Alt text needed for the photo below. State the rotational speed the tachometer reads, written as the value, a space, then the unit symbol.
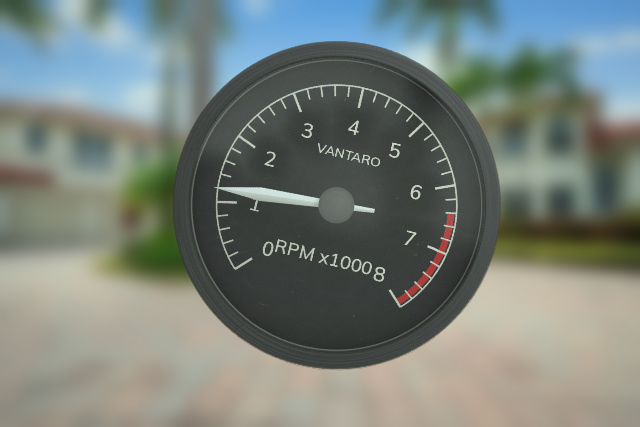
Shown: 1200 rpm
